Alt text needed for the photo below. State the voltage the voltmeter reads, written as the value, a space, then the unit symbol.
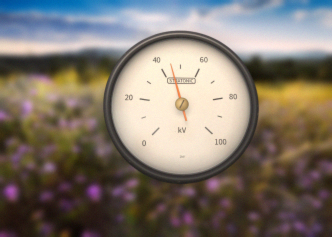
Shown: 45 kV
